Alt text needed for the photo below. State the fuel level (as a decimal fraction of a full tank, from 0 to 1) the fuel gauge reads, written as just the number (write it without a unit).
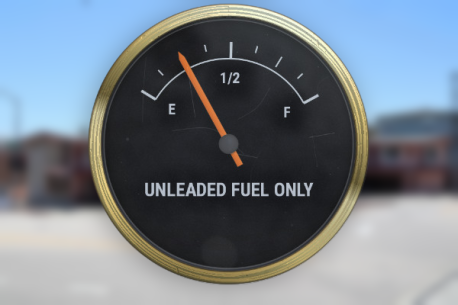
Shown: 0.25
